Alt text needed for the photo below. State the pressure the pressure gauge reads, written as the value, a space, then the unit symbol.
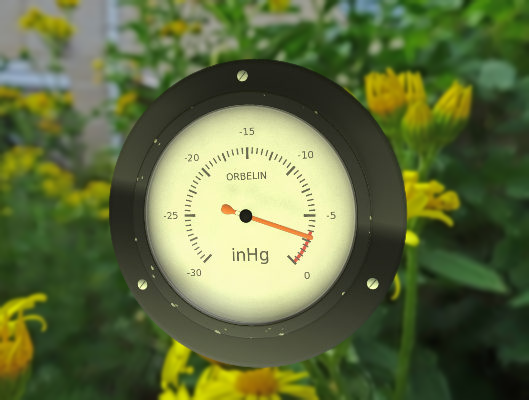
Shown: -3 inHg
